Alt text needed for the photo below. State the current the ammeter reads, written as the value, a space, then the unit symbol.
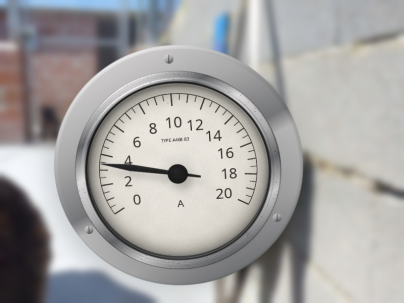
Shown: 3.5 A
